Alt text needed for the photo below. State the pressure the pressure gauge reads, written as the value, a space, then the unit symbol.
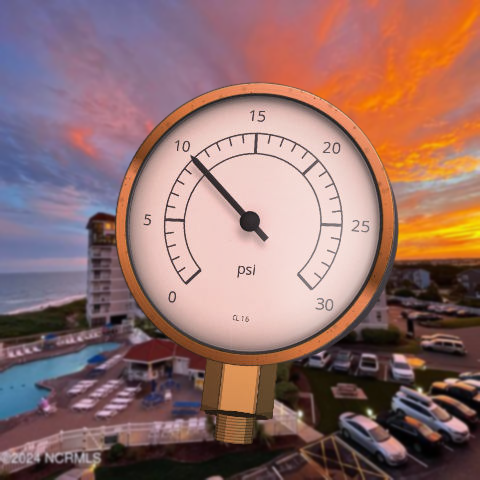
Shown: 10 psi
